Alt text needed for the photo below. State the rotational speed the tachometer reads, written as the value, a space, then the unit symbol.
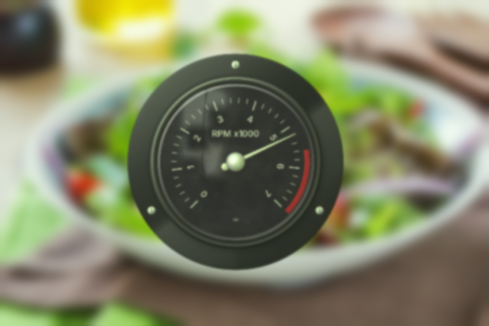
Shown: 5200 rpm
